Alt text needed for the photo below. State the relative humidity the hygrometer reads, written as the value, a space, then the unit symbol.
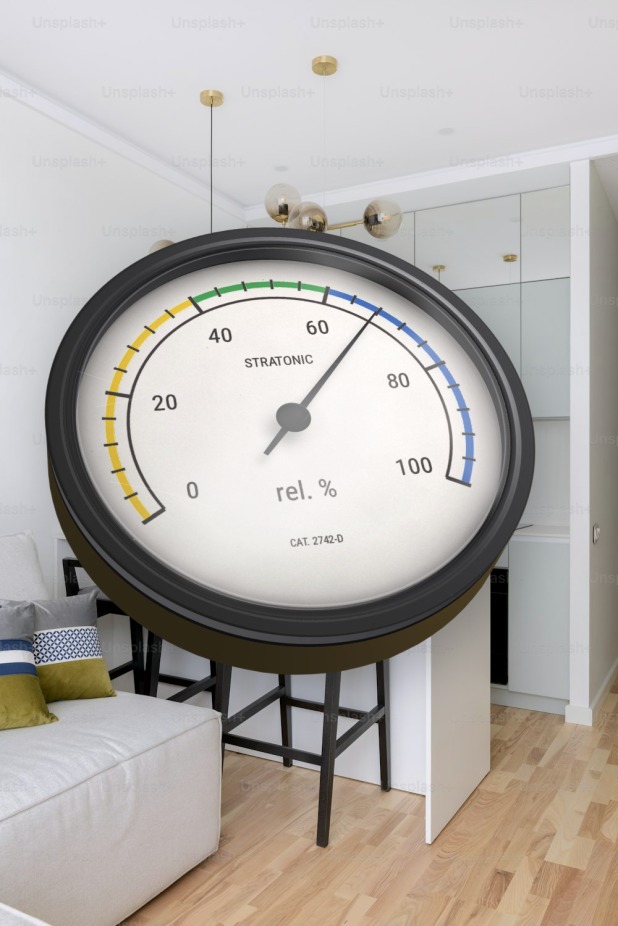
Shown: 68 %
